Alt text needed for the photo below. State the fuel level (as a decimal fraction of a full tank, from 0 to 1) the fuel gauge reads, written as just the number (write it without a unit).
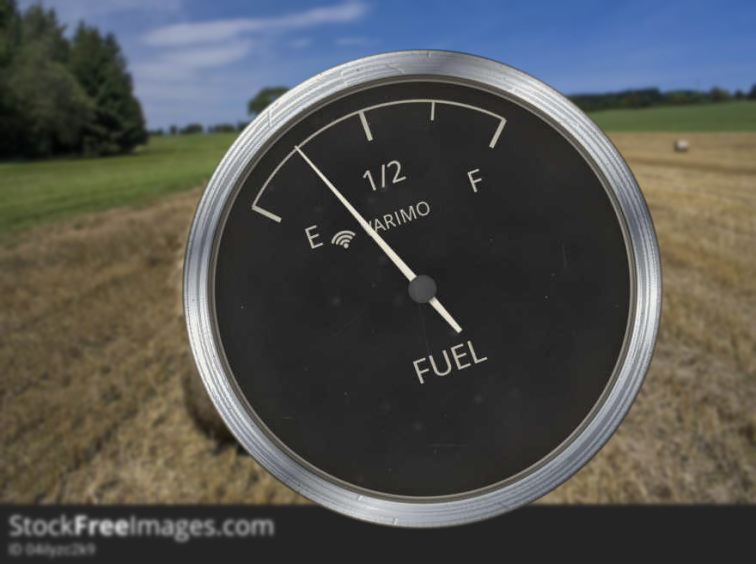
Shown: 0.25
